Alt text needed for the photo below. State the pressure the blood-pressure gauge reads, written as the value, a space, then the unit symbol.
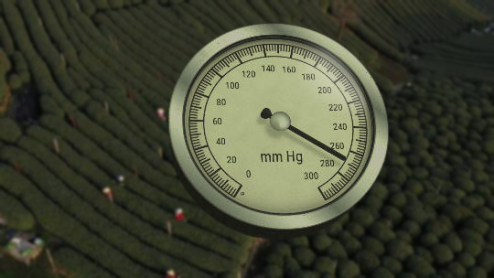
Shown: 270 mmHg
